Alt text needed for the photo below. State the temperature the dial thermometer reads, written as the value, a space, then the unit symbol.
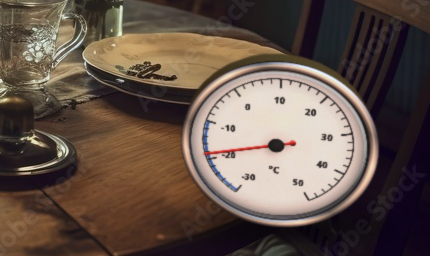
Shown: -18 °C
